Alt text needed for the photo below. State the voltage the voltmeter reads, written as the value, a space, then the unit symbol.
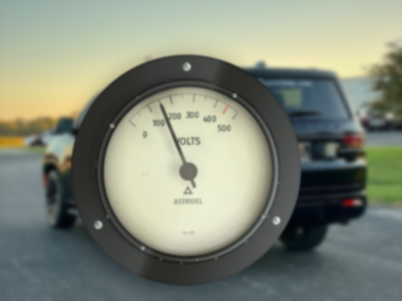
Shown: 150 V
